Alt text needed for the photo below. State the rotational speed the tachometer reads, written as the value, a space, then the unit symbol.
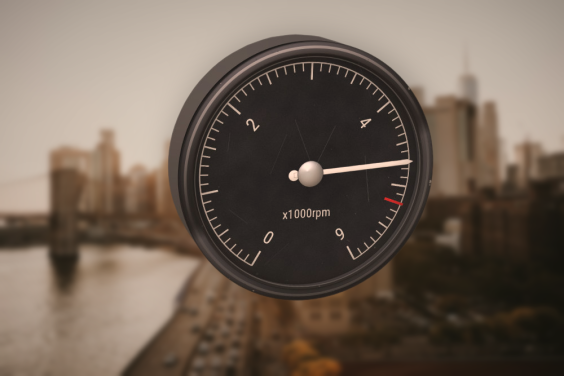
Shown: 4700 rpm
